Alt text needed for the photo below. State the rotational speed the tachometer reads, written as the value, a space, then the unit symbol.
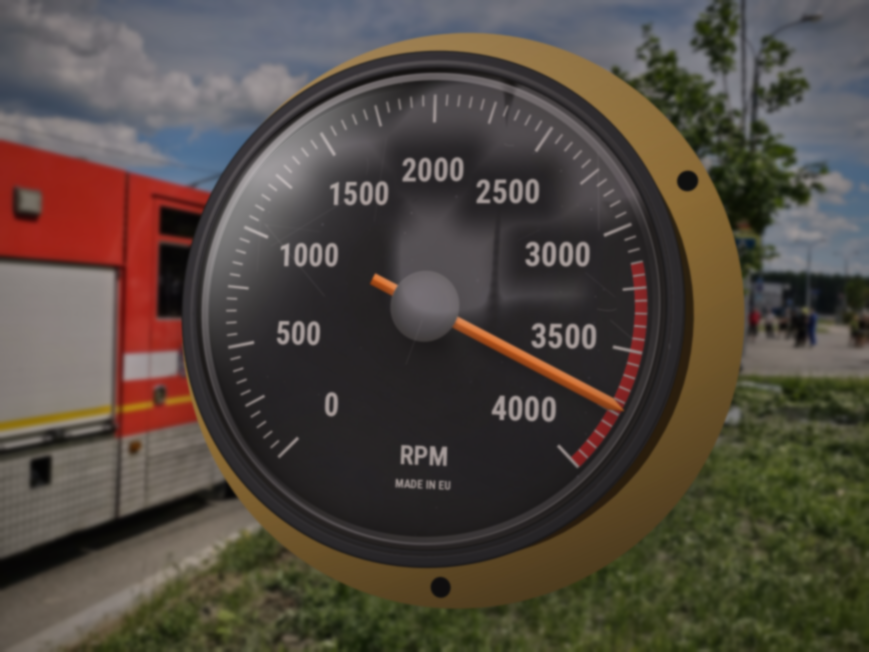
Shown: 3725 rpm
